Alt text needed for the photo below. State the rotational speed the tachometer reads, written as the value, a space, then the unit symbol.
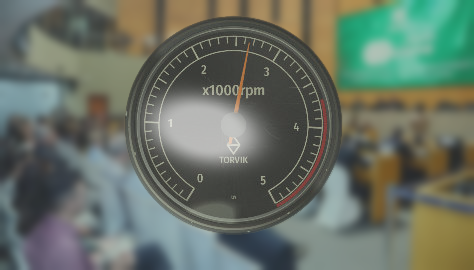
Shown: 2650 rpm
